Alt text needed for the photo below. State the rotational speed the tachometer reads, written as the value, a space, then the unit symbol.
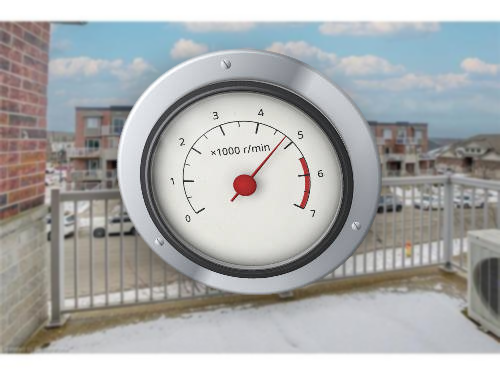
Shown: 4750 rpm
